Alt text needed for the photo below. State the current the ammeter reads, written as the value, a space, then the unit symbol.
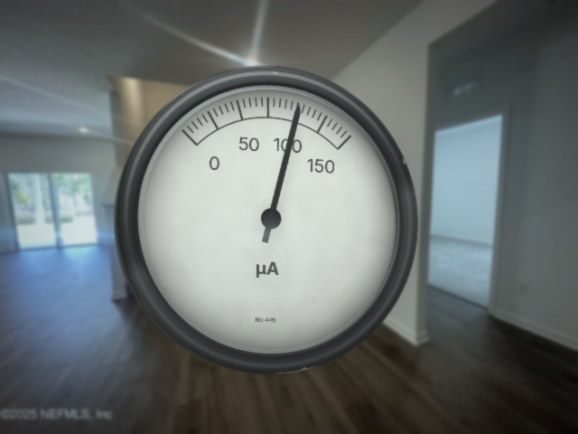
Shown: 100 µA
